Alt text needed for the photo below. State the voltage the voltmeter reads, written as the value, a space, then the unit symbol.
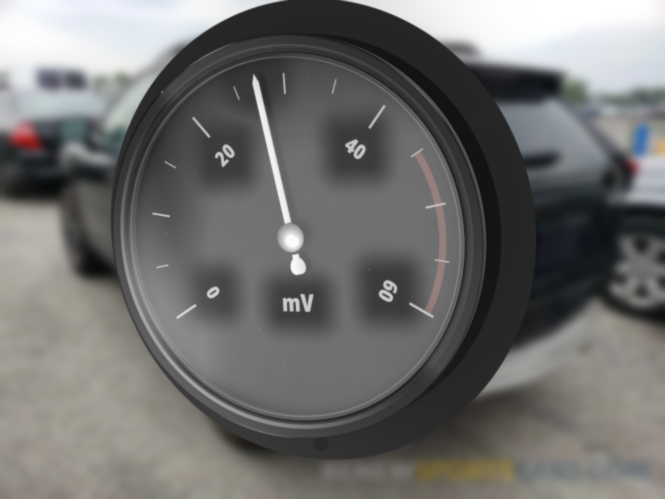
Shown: 27.5 mV
